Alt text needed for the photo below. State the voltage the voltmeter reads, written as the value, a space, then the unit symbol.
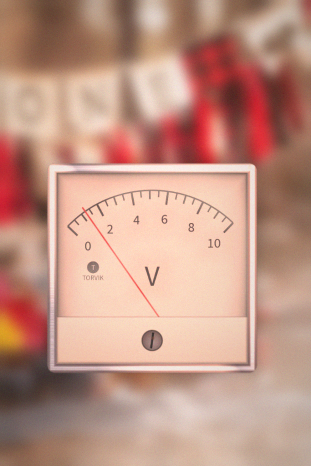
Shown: 1.25 V
